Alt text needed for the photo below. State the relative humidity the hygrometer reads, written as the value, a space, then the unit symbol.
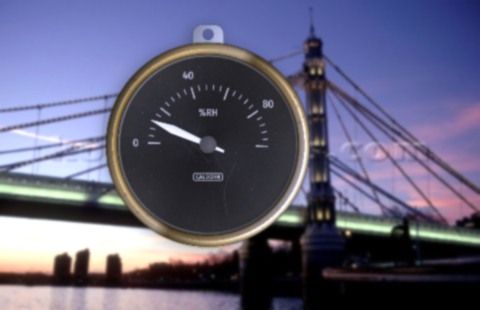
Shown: 12 %
